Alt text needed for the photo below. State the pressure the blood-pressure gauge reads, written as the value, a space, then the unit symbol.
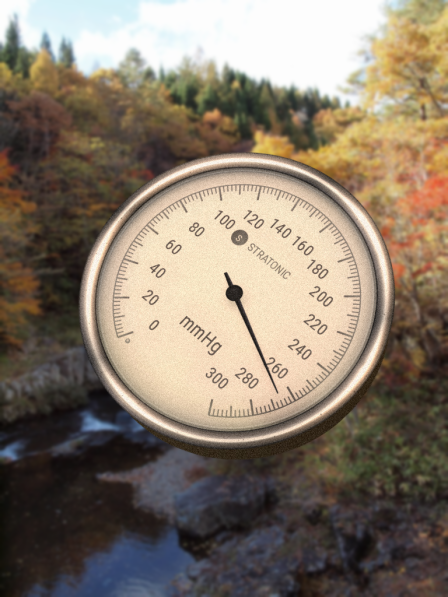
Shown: 266 mmHg
